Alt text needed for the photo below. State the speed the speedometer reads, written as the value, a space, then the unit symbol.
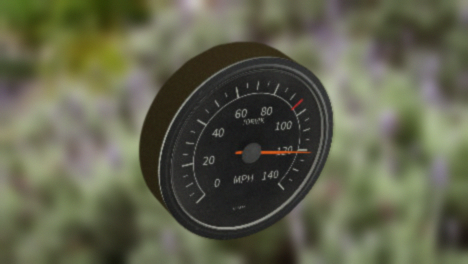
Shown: 120 mph
